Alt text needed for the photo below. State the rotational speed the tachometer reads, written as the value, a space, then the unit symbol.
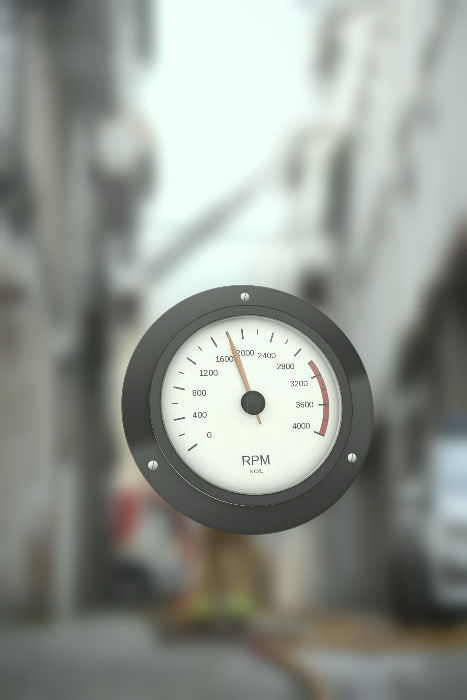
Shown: 1800 rpm
